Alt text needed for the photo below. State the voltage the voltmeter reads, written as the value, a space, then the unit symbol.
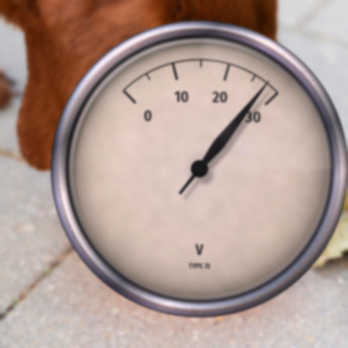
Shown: 27.5 V
